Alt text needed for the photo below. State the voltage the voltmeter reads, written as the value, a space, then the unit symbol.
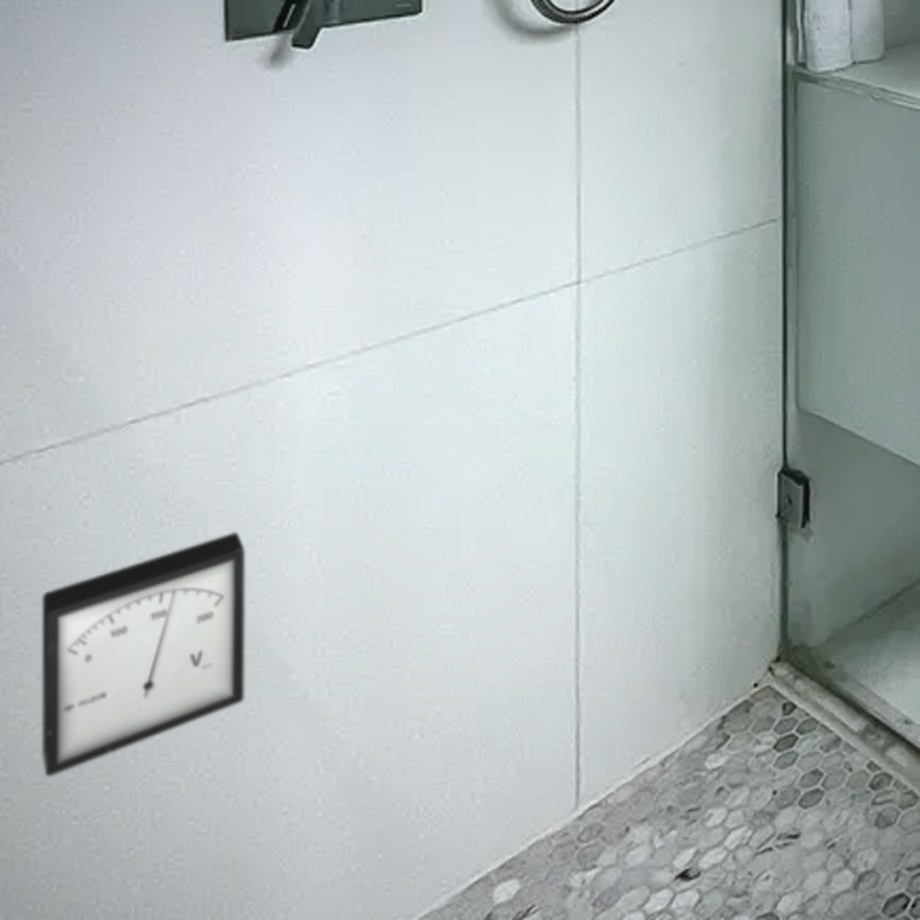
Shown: 160 V
